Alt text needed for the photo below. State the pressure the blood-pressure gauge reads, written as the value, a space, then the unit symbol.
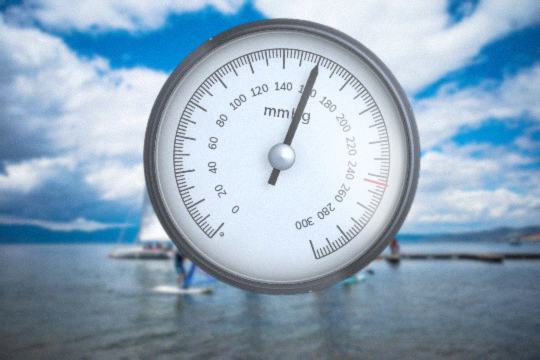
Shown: 160 mmHg
